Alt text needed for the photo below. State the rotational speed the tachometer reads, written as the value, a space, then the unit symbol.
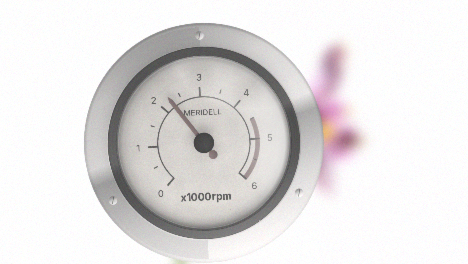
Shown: 2250 rpm
